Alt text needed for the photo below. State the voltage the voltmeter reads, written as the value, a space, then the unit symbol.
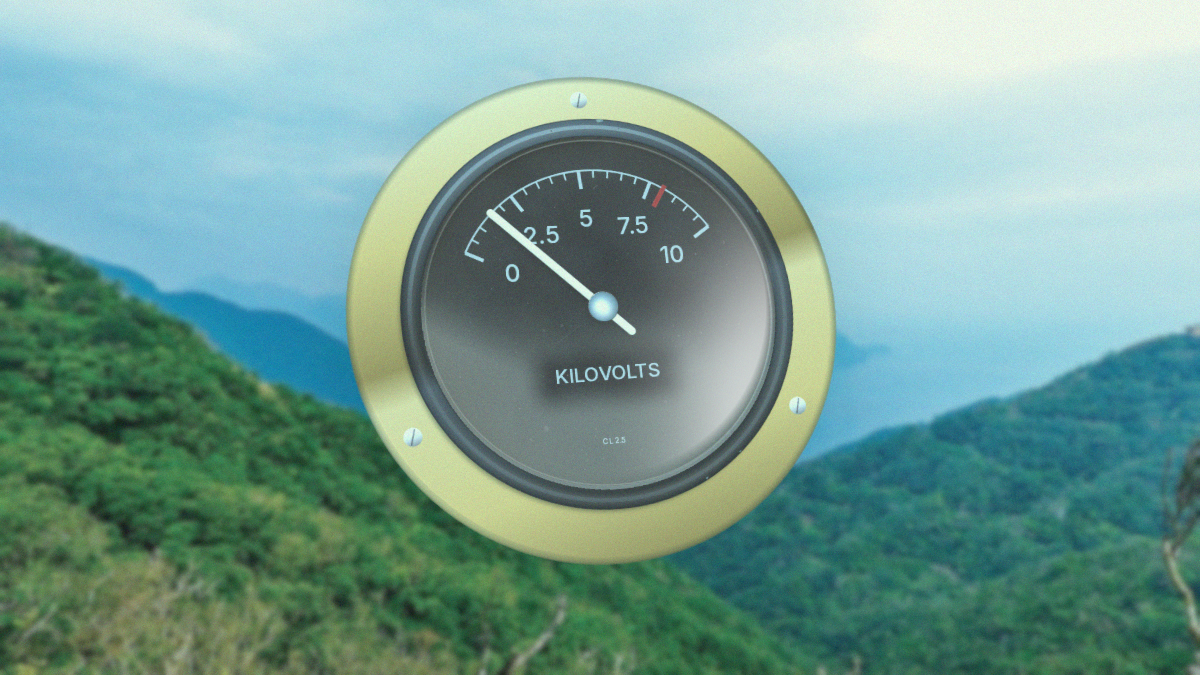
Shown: 1.5 kV
